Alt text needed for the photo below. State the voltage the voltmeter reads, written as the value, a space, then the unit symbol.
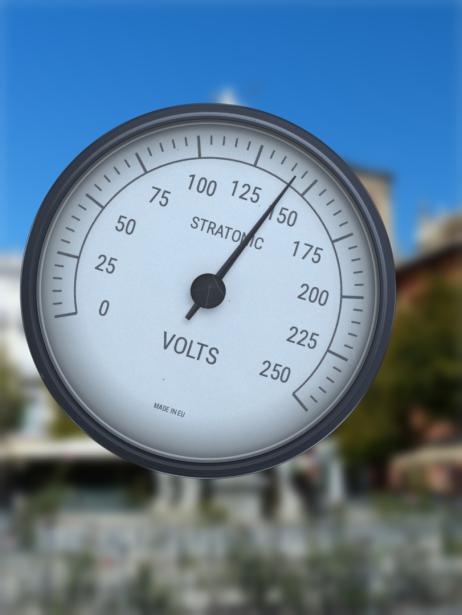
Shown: 142.5 V
